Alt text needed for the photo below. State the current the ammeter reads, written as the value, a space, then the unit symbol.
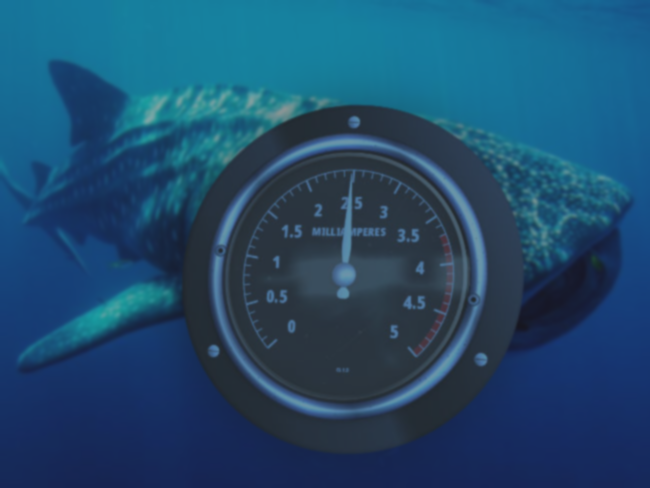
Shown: 2.5 mA
